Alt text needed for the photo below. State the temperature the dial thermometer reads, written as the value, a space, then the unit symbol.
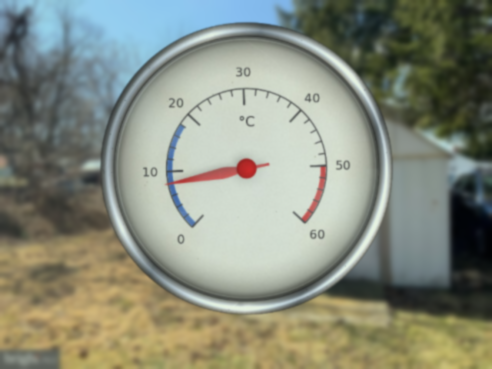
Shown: 8 °C
